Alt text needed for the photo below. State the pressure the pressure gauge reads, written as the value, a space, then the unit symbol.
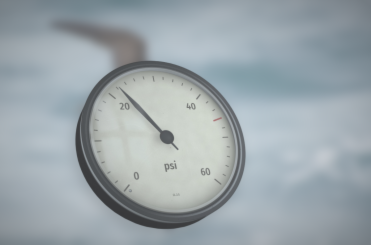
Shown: 22 psi
